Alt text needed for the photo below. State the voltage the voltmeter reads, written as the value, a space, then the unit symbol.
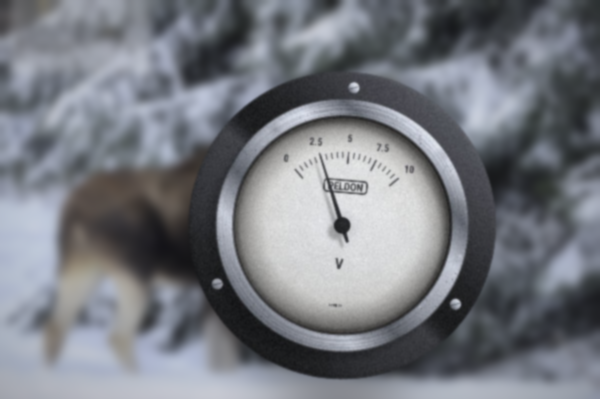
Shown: 2.5 V
